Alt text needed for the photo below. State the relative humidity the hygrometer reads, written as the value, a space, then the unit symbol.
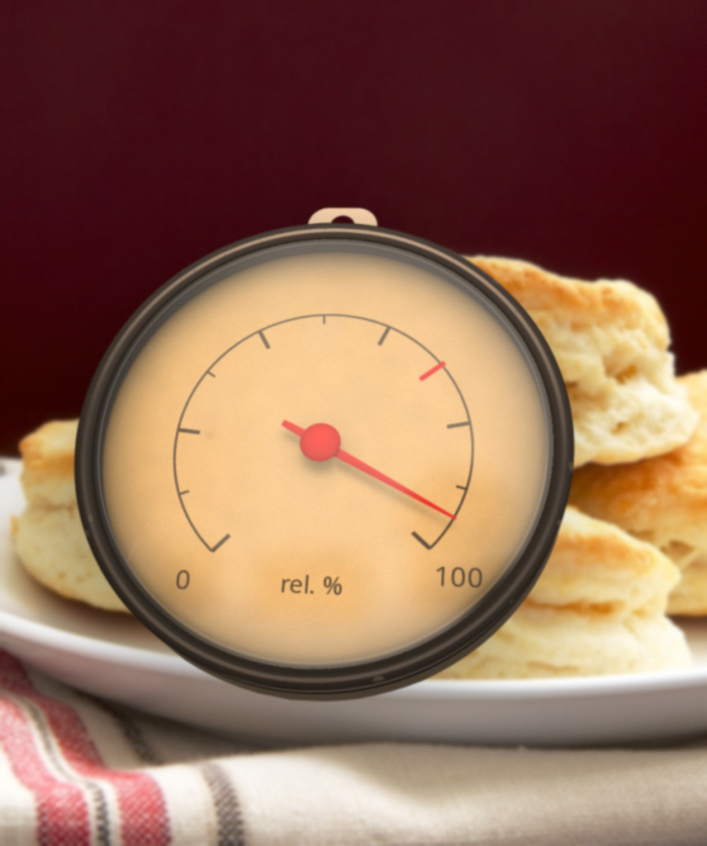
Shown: 95 %
